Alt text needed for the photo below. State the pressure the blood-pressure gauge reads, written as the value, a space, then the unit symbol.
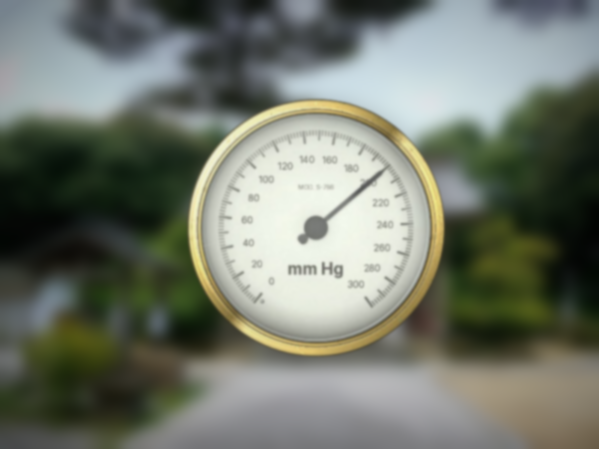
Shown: 200 mmHg
